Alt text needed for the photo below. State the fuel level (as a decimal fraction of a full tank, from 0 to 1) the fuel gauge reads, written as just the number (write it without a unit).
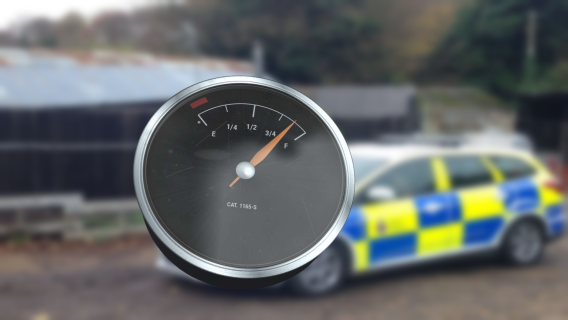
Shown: 0.875
